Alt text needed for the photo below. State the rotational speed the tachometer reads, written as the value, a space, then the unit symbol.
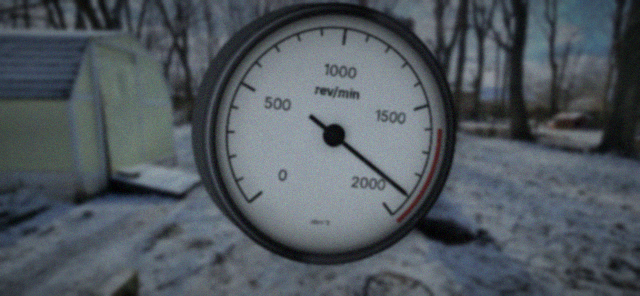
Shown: 1900 rpm
